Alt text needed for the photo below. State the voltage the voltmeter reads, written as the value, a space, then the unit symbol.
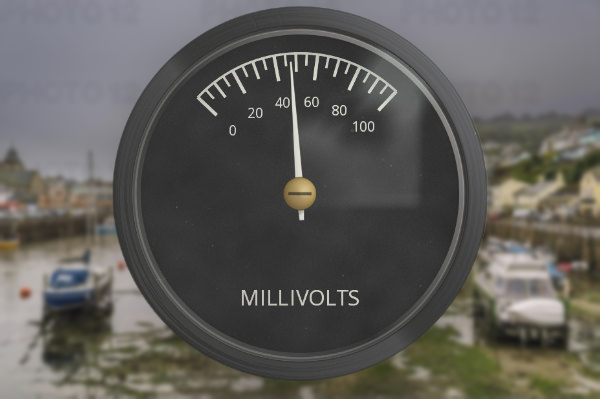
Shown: 47.5 mV
